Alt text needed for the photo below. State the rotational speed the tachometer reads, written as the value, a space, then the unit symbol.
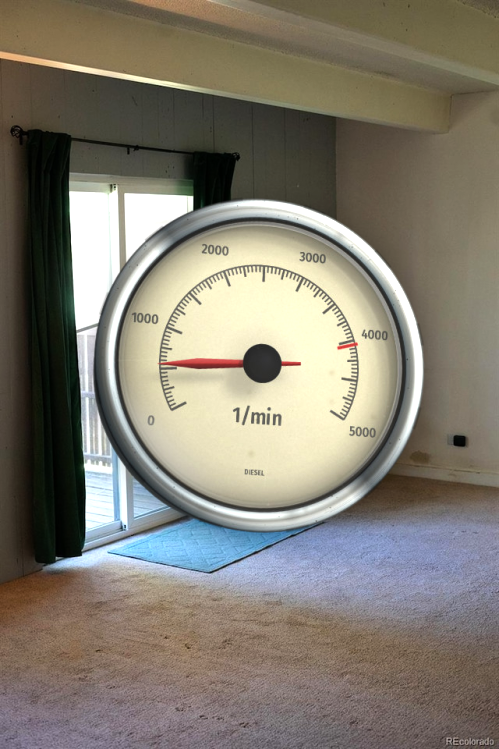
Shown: 550 rpm
